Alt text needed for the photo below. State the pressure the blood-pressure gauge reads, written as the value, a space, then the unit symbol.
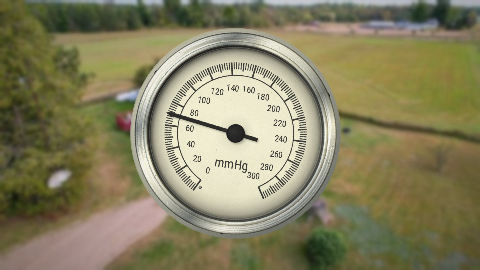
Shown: 70 mmHg
